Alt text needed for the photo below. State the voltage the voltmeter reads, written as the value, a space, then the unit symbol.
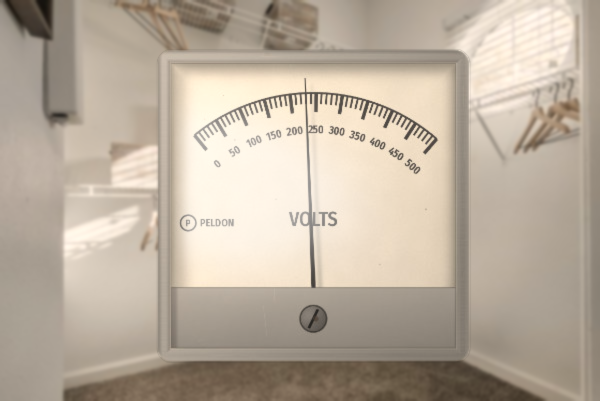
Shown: 230 V
